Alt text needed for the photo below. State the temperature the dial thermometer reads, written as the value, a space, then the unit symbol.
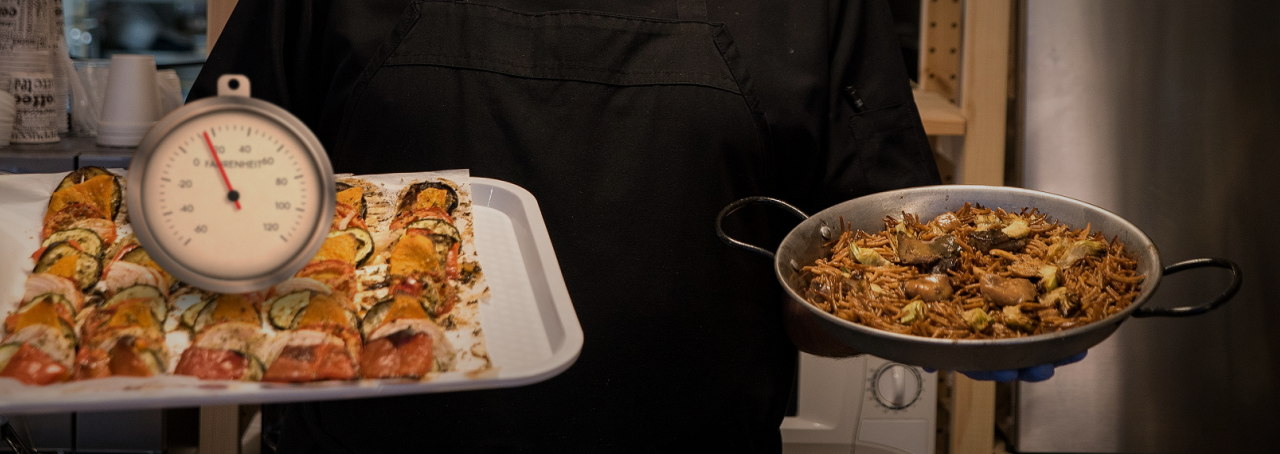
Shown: 16 °F
